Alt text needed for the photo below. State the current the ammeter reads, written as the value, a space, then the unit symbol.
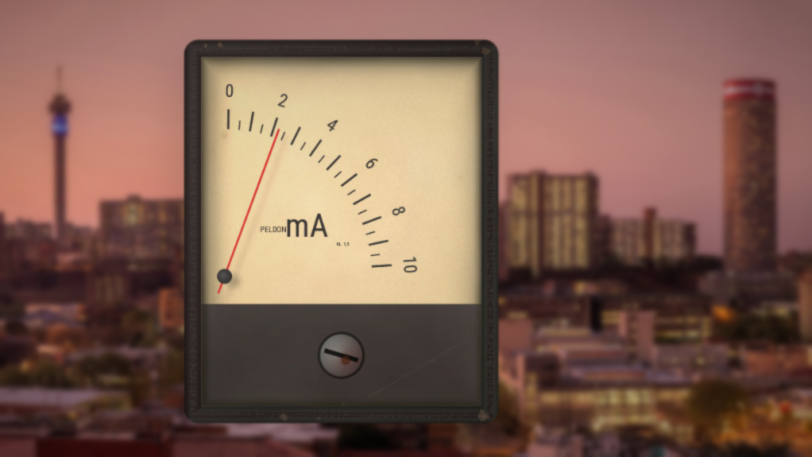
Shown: 2.25 mA
